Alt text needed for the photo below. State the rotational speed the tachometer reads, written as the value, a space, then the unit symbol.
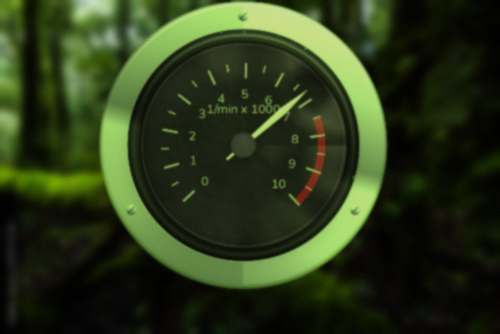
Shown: 6750 rpm
